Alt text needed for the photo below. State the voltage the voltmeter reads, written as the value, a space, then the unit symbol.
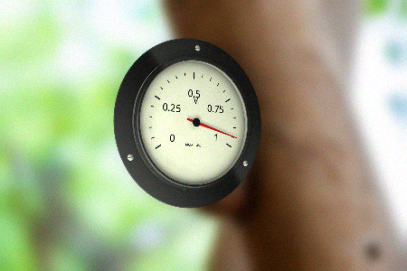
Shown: 0.95 V
